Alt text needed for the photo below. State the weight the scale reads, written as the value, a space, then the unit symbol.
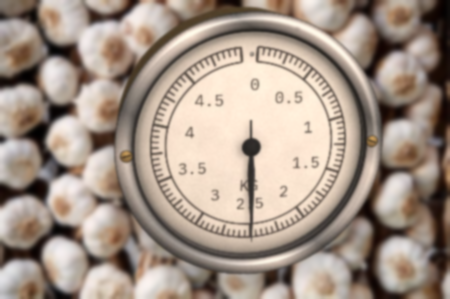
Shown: 2.5 kg
